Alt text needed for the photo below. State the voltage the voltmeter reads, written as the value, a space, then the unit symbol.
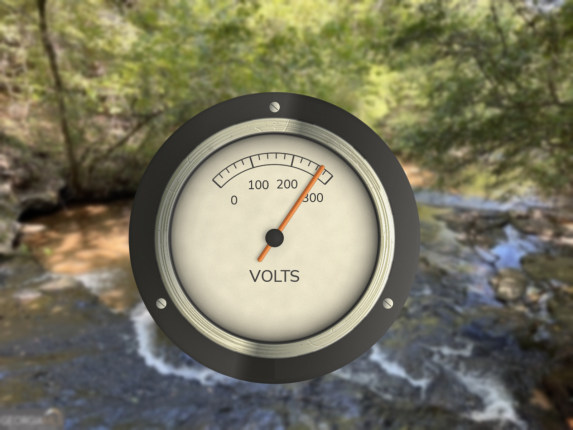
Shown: 270 V
